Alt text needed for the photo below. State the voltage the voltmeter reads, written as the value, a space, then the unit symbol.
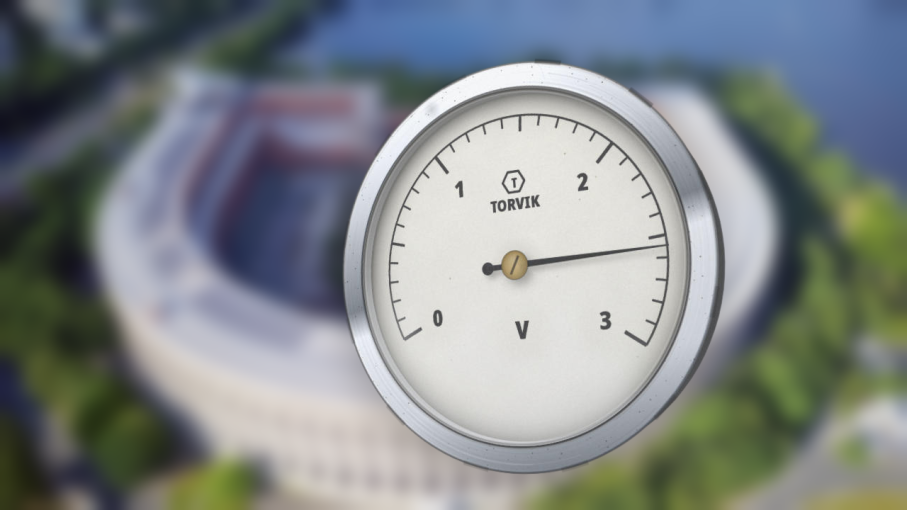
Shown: 2.55 V
